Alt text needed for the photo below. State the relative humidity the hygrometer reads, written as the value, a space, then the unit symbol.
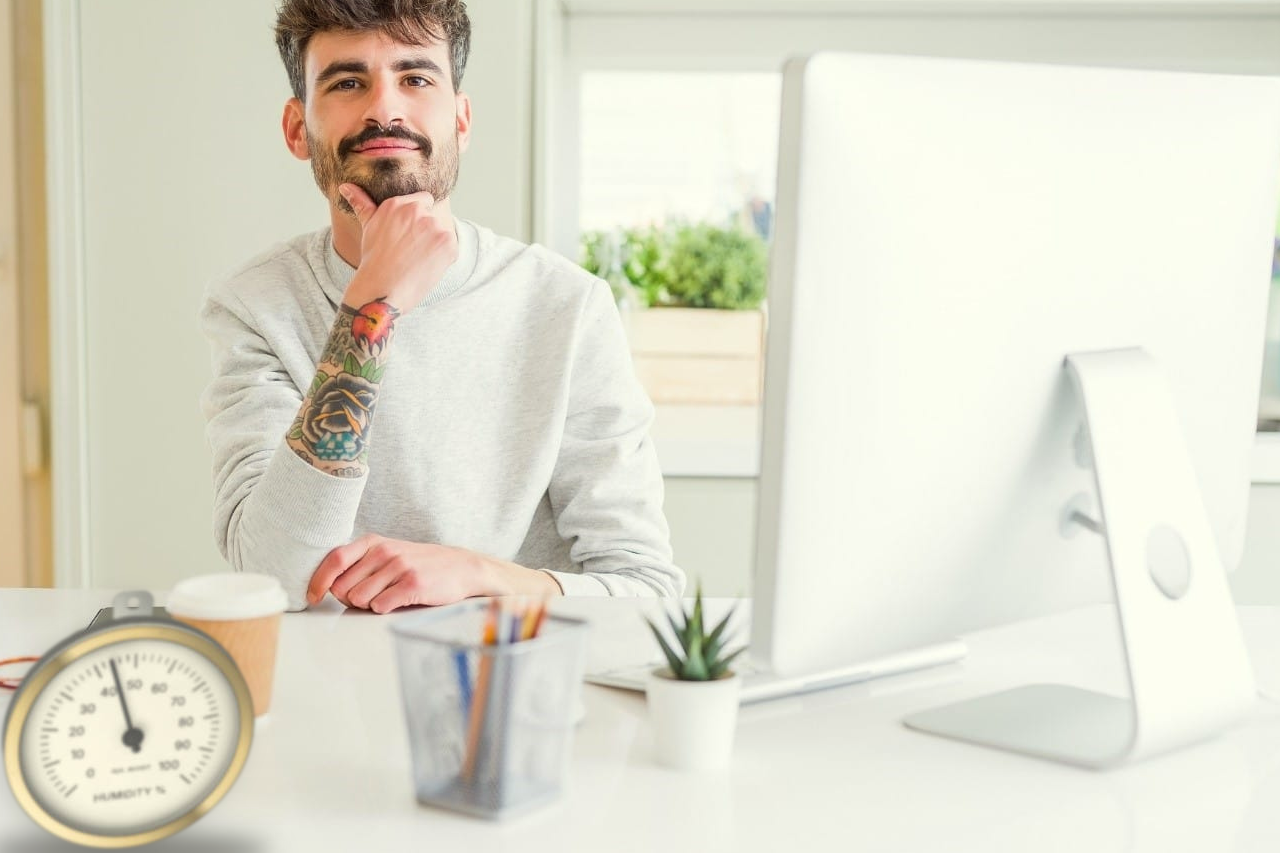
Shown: 44 %
